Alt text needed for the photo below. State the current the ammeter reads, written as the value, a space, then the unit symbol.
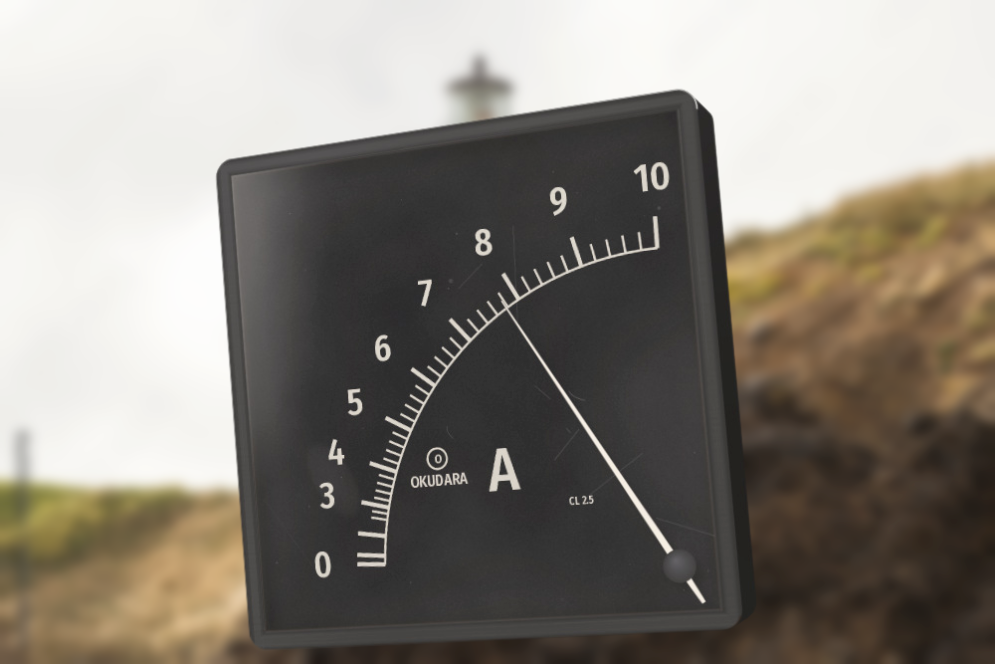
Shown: 7.8 A
